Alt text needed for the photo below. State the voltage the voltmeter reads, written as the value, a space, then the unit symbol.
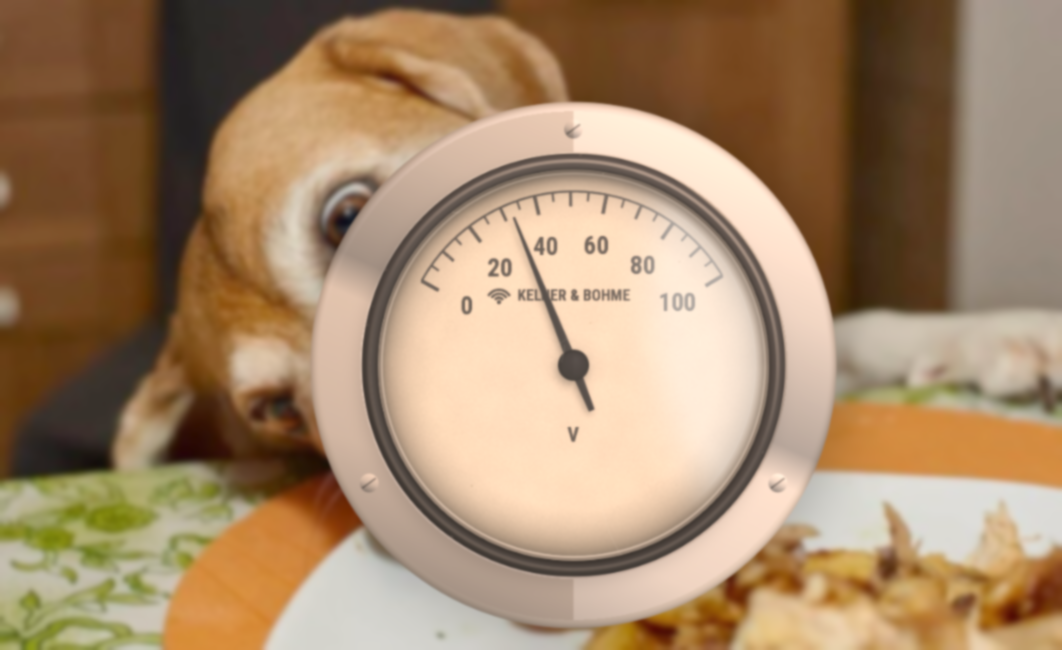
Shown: 32.5 V
